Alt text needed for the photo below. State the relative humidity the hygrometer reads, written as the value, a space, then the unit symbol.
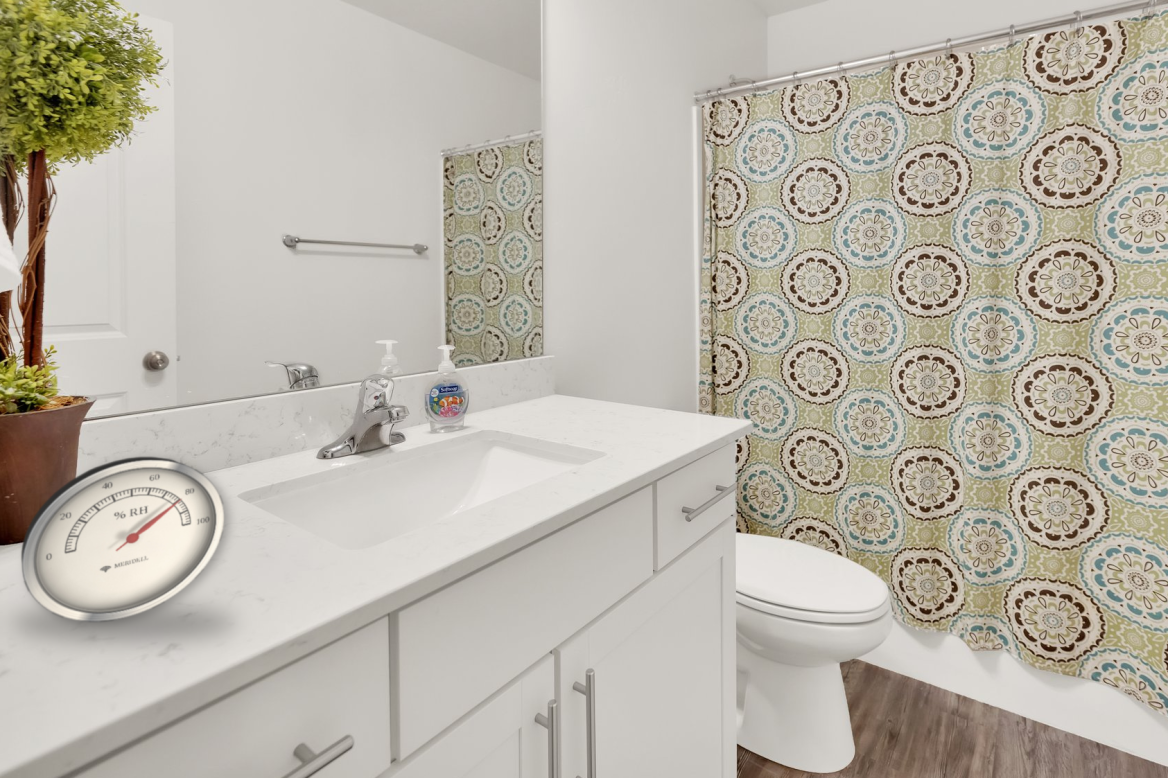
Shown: 80 %
